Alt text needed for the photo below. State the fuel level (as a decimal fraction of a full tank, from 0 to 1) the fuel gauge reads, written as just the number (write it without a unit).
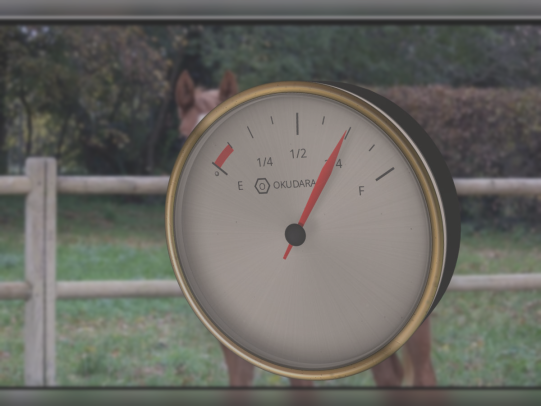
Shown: 0.75
